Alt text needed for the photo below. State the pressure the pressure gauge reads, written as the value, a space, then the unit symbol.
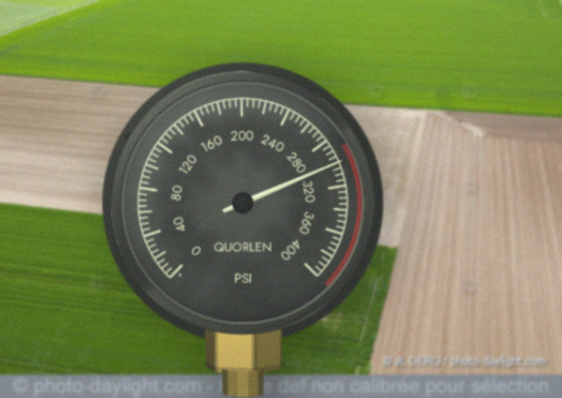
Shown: 300 psi
